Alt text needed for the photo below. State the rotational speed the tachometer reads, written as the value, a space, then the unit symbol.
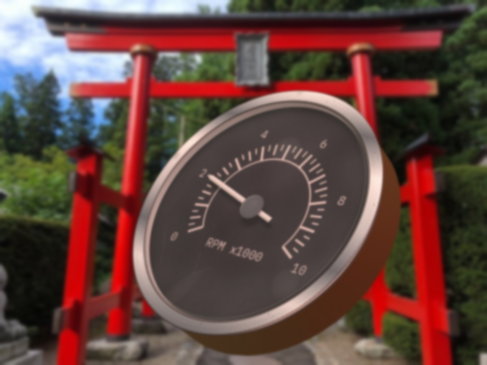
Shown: 2000 rpm
